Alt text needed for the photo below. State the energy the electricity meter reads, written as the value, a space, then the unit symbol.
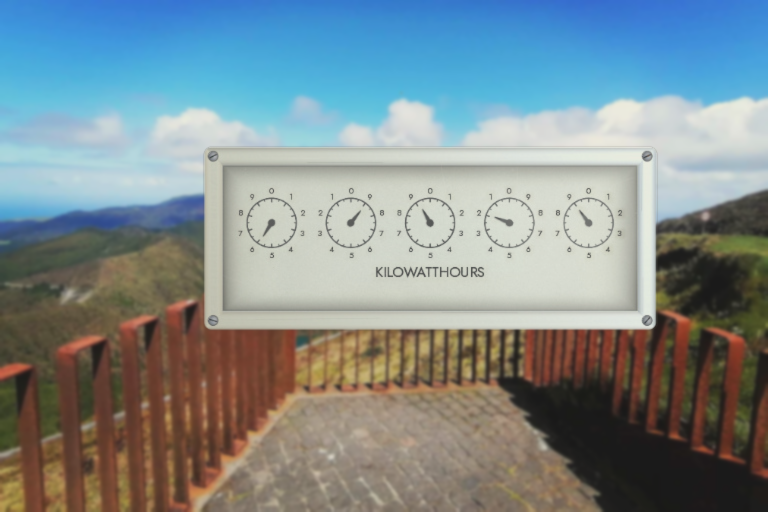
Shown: 58919 kWh
